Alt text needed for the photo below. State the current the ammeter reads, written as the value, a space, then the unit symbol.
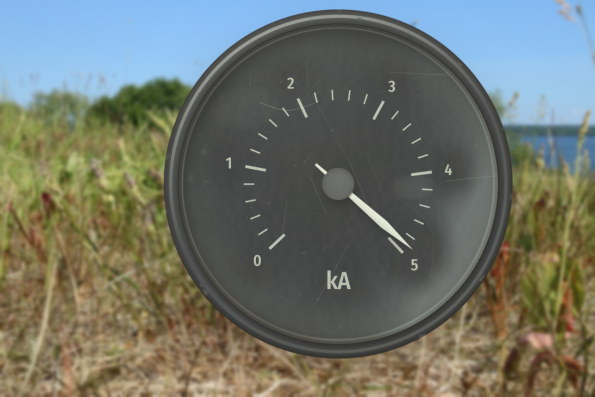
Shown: 4.9 kA
